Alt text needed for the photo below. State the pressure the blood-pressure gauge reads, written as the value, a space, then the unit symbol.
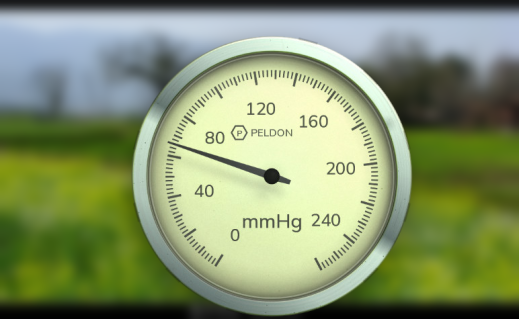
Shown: 66 mmHg
